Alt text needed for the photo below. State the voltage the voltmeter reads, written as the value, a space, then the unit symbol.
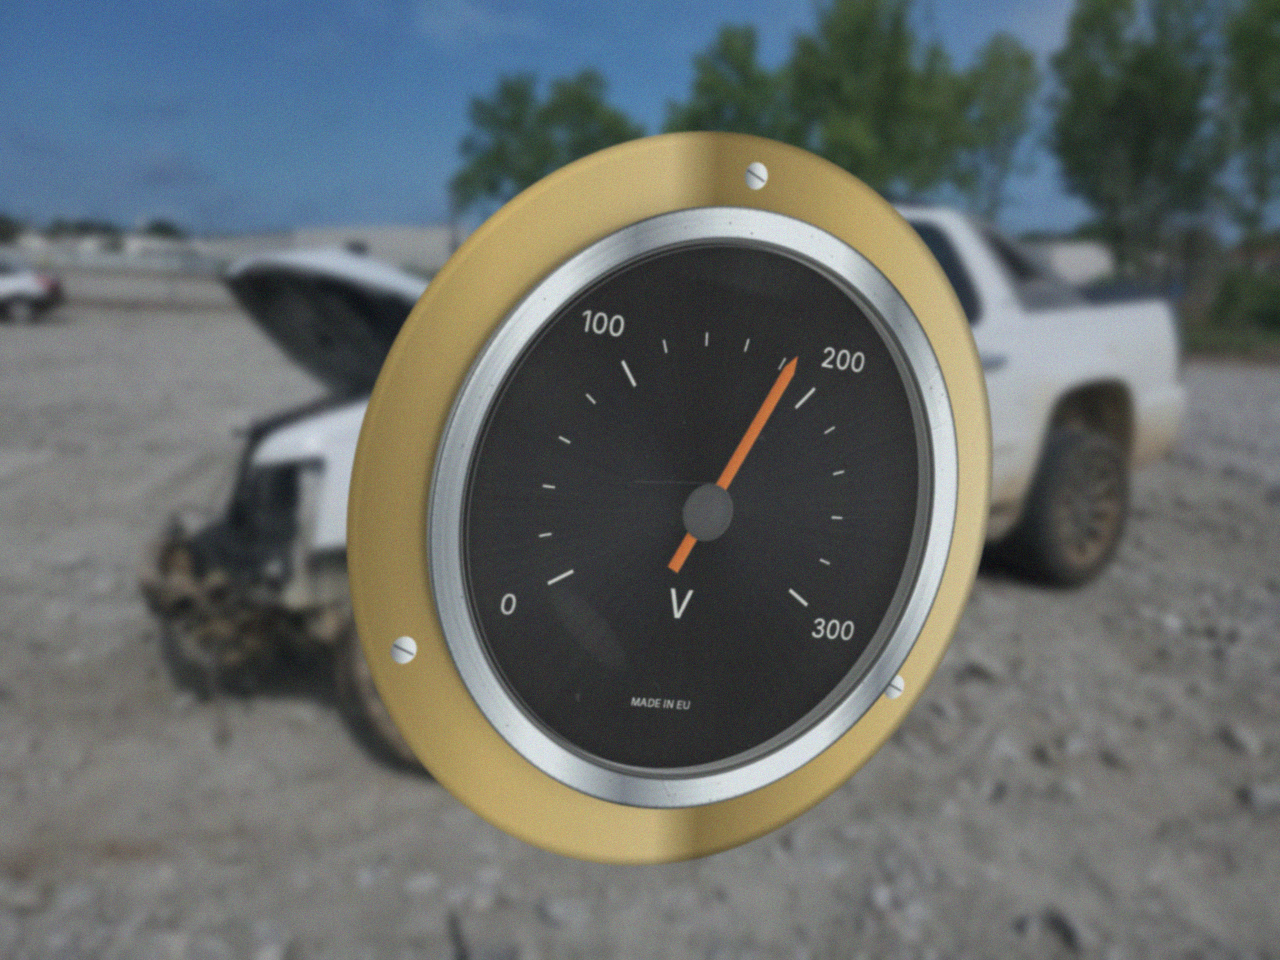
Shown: 180 V
